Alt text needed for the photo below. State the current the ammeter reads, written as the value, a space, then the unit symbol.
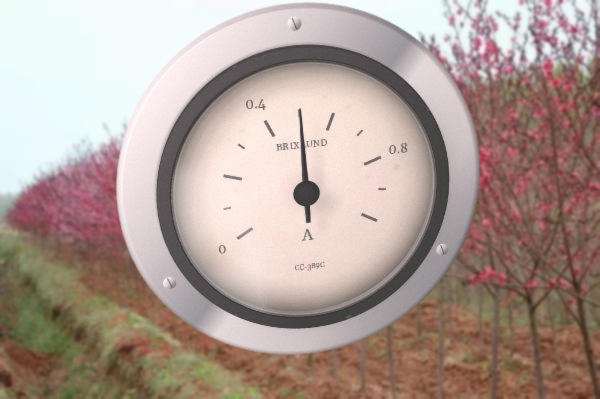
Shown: 0.5 A
